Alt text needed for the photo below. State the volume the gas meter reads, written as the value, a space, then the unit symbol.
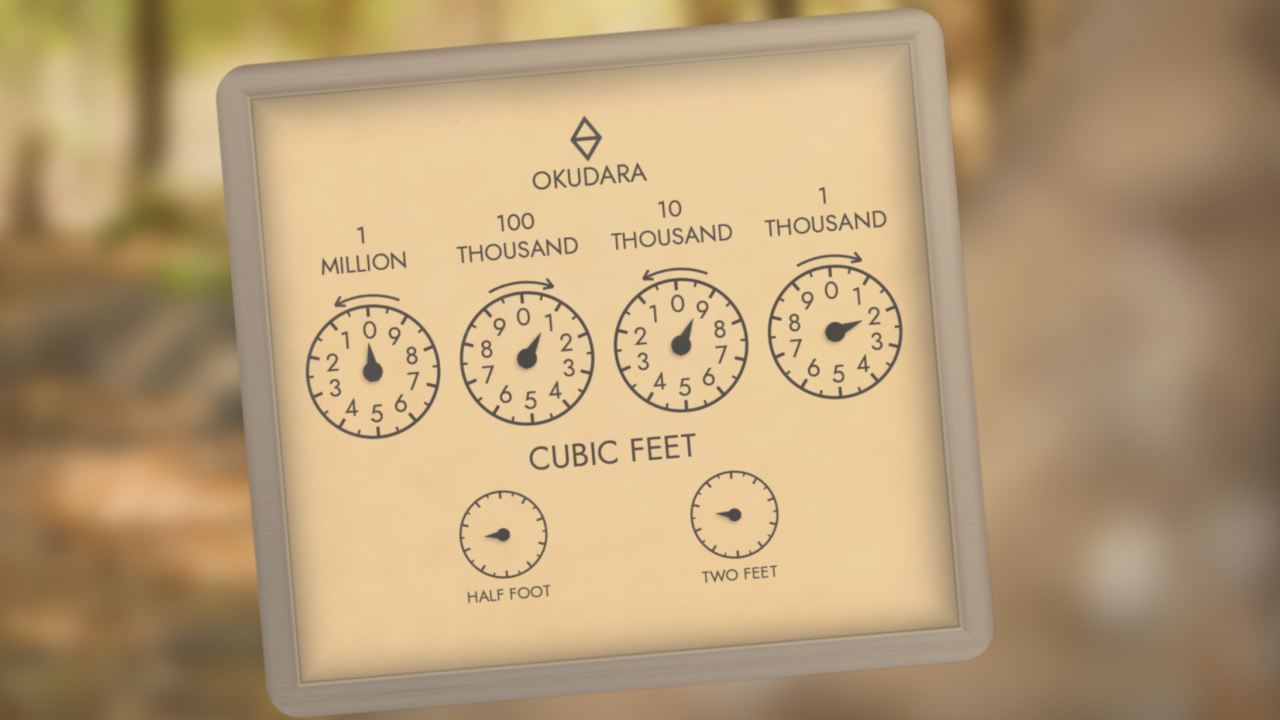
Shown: 9200 ft³
